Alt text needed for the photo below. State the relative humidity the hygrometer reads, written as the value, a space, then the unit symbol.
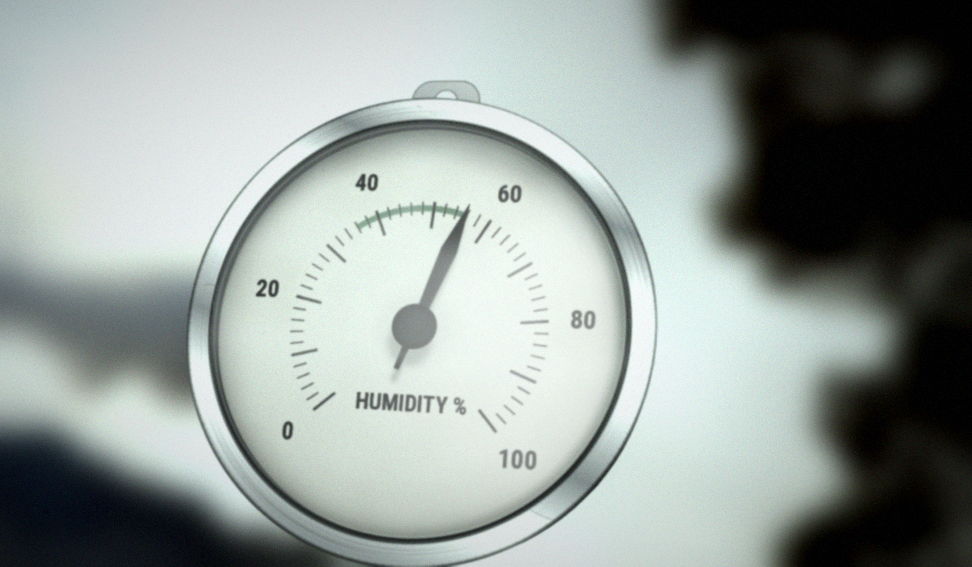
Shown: 56 %
